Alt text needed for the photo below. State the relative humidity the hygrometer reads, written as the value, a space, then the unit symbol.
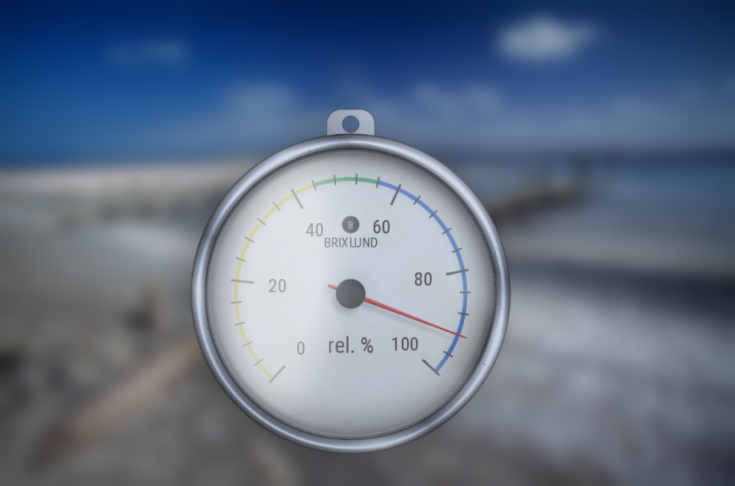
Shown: 92 %
